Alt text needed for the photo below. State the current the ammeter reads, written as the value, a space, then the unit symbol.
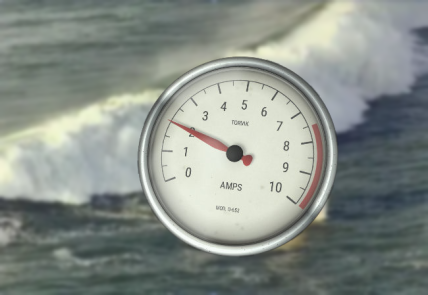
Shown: 2 A
